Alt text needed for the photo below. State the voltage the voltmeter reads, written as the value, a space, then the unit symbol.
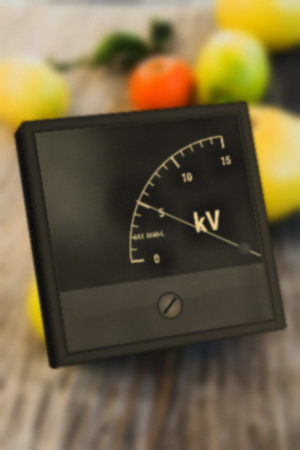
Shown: 5 kV
